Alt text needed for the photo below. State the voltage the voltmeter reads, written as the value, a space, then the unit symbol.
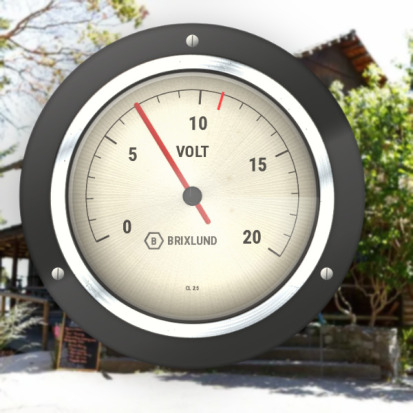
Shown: 7 V
